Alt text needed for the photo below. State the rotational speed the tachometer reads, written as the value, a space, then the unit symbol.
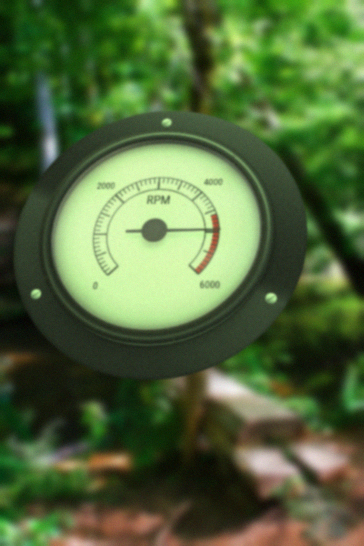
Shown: 5000 rpm
